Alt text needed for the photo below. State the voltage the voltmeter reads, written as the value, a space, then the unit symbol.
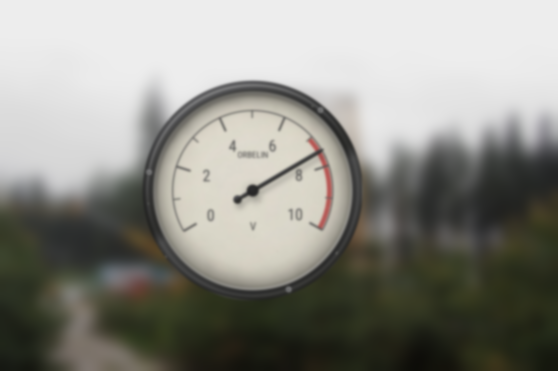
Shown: 7.5 V
